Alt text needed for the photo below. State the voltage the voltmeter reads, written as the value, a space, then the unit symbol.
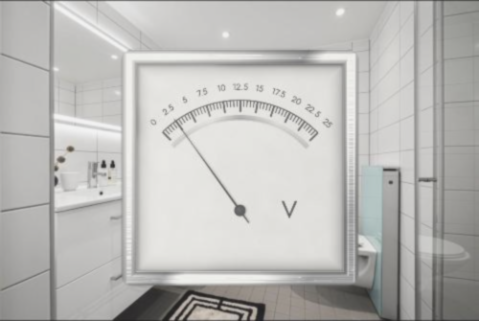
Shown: 2.5 V
